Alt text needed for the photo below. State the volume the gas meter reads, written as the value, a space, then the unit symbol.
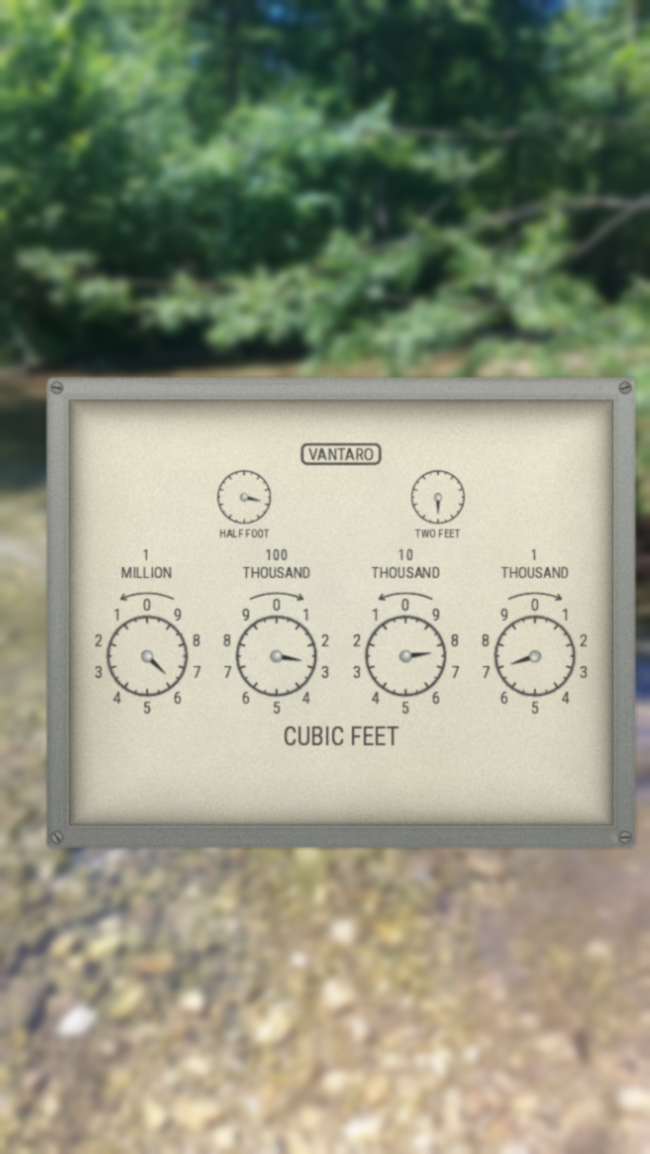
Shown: 627700 ft³
